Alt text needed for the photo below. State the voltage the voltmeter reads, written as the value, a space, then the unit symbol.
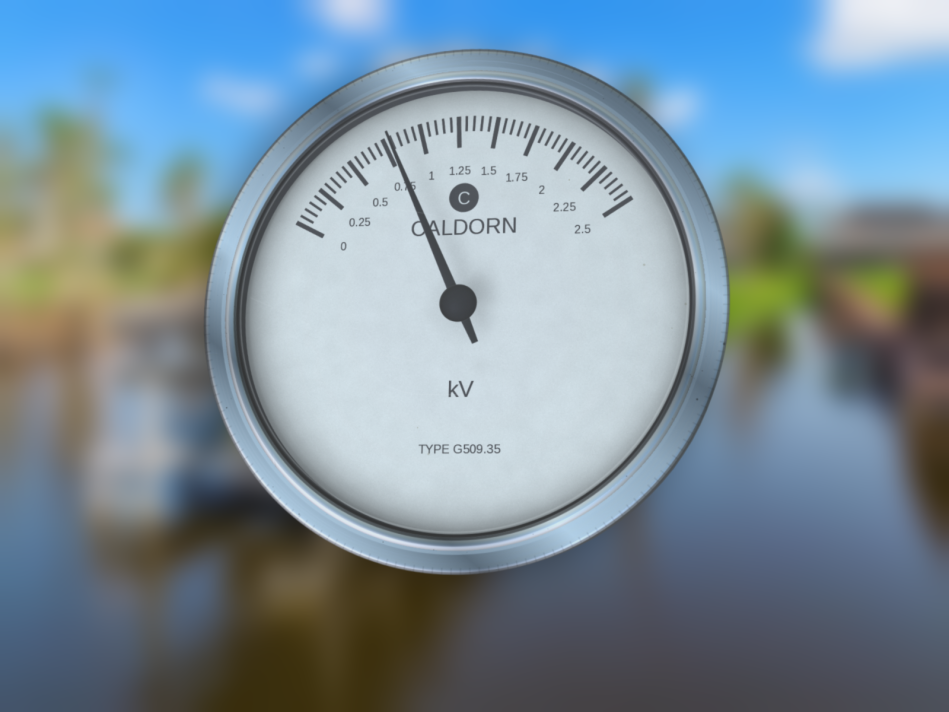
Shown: 0.8 kV
